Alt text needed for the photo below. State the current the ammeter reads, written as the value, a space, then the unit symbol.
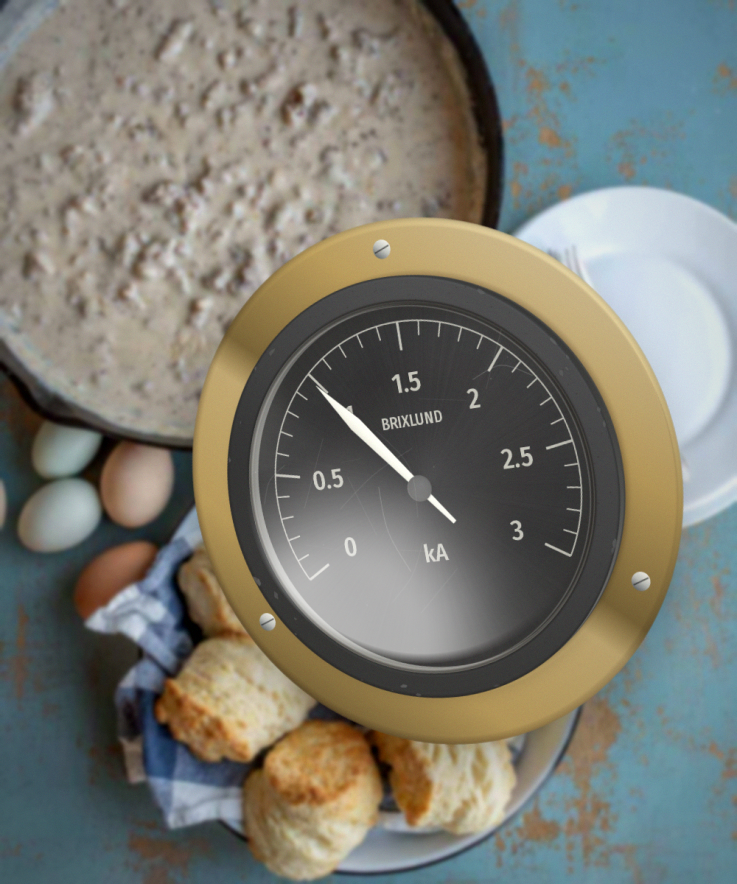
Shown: 1 kA
